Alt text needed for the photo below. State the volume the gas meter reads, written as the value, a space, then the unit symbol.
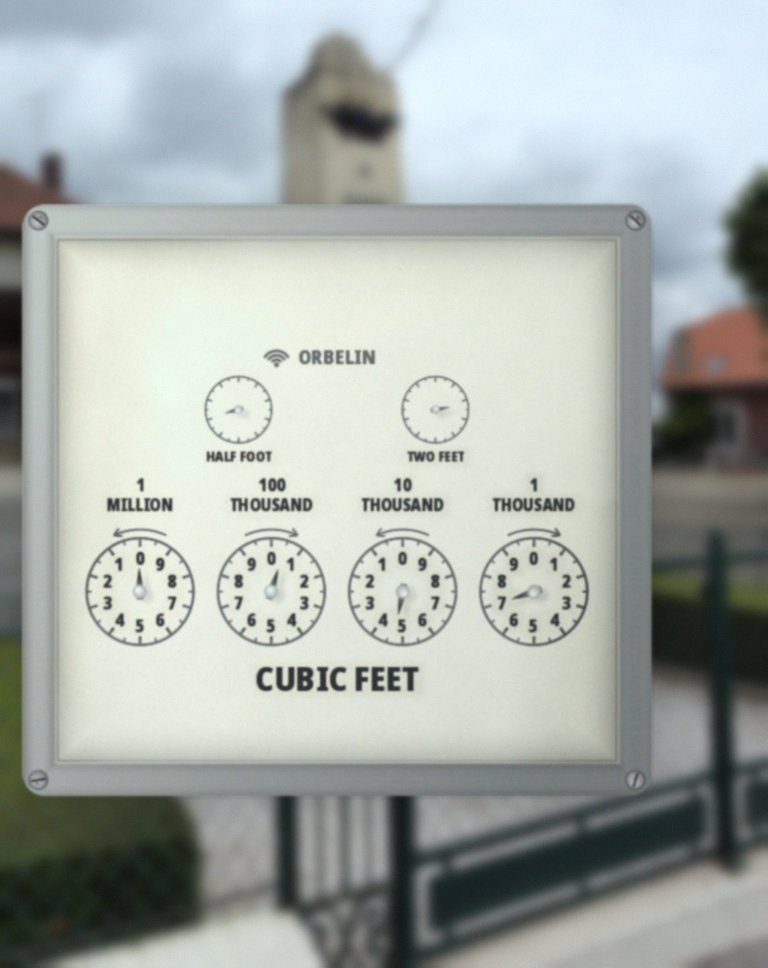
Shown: 4700 ft³
